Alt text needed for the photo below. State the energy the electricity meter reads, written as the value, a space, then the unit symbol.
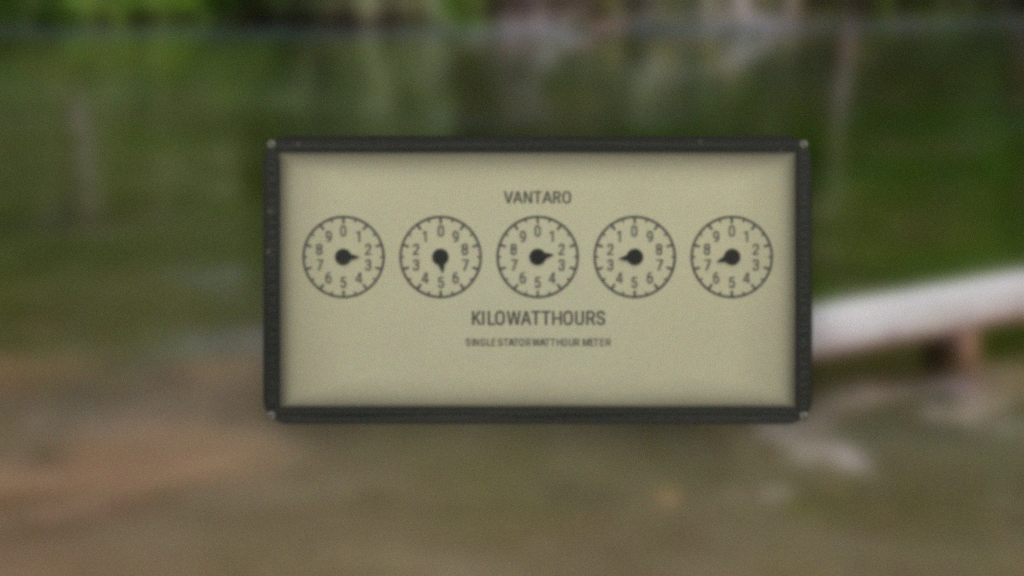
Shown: 25227 kWh
